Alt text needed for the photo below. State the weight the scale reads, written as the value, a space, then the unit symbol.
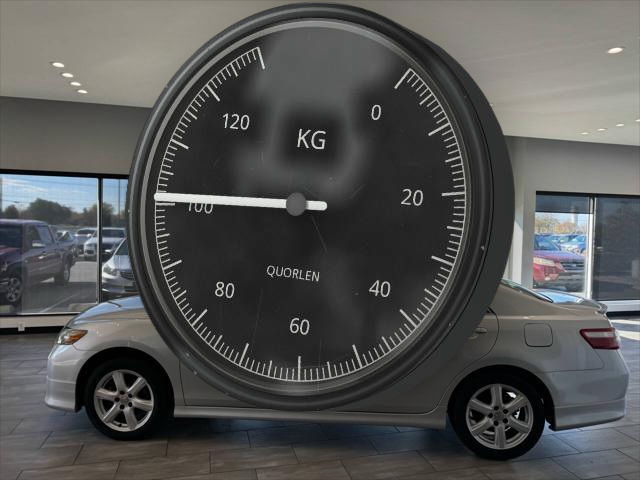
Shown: 101 kg
